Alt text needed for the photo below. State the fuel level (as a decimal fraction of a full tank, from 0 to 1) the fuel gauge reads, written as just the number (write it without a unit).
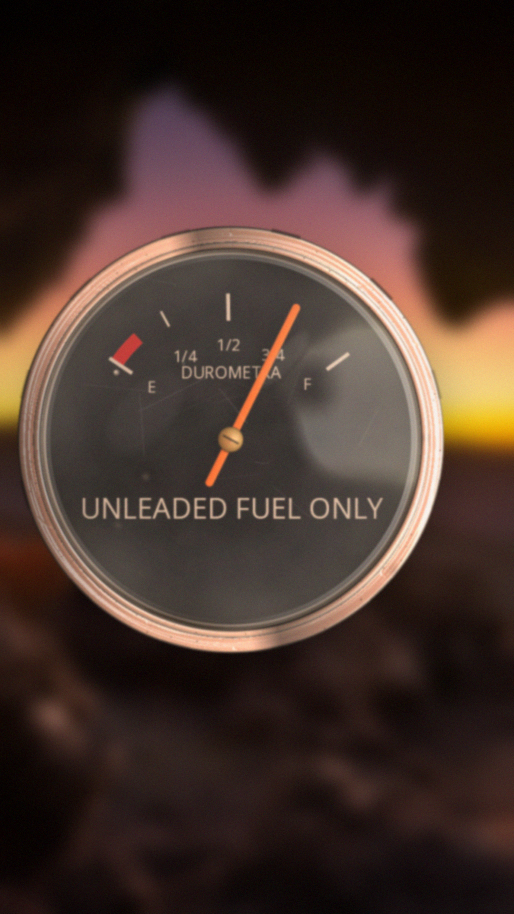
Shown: 0.75
